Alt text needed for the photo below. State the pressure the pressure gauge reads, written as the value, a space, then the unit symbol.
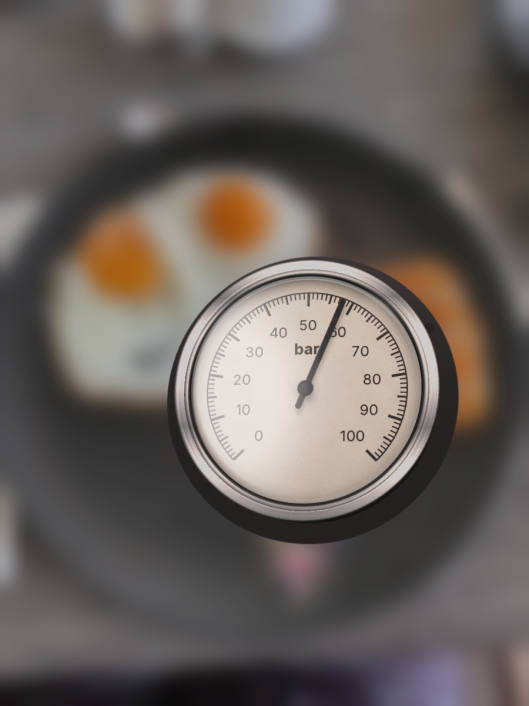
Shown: 58 bar
